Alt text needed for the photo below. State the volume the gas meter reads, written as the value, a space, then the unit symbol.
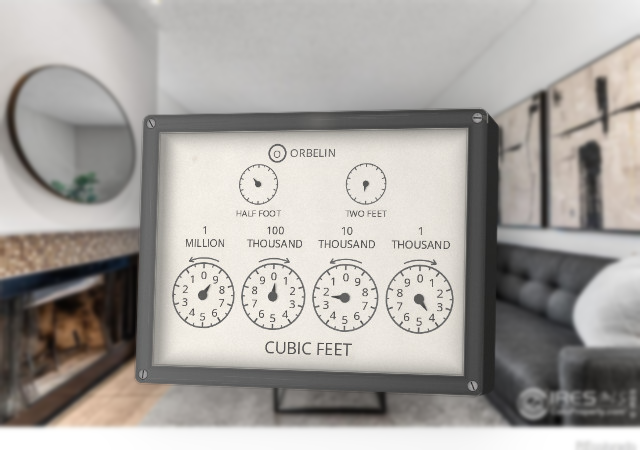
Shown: 902400 ft³
